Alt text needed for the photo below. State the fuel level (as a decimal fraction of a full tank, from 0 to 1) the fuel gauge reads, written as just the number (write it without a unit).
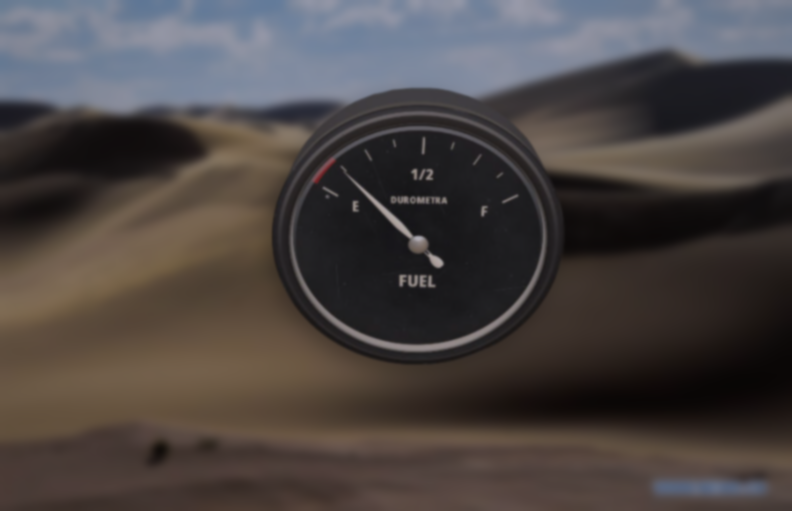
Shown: 0.125
